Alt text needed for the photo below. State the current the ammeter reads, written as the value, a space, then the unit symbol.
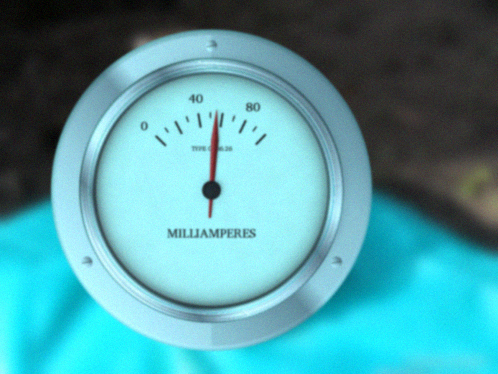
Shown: 55 mA
